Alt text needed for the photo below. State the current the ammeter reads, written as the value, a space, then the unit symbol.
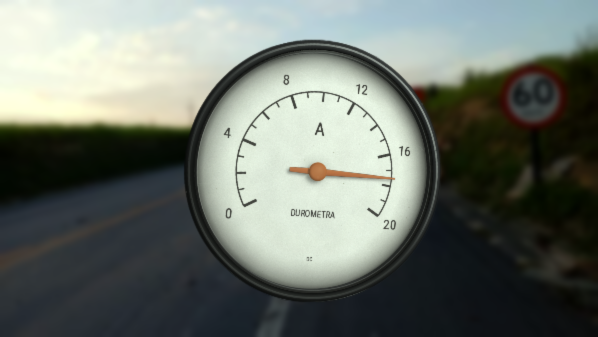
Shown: 17.5 A
